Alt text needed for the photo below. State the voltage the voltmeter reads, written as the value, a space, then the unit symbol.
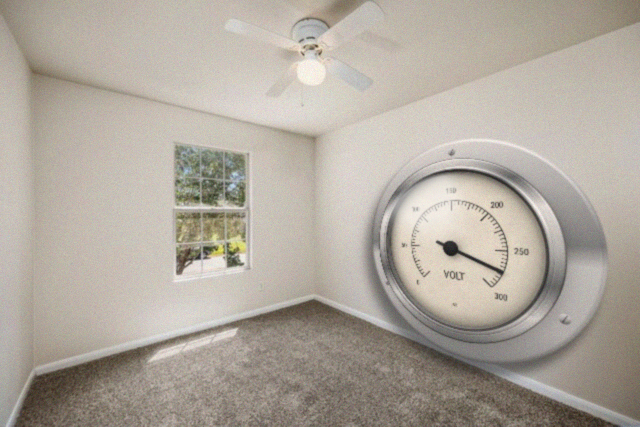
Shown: 275 V
